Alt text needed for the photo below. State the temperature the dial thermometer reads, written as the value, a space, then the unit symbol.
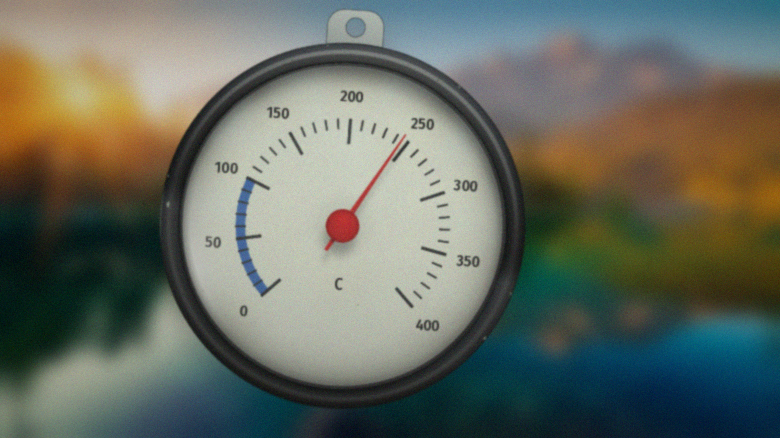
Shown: 245 °C
